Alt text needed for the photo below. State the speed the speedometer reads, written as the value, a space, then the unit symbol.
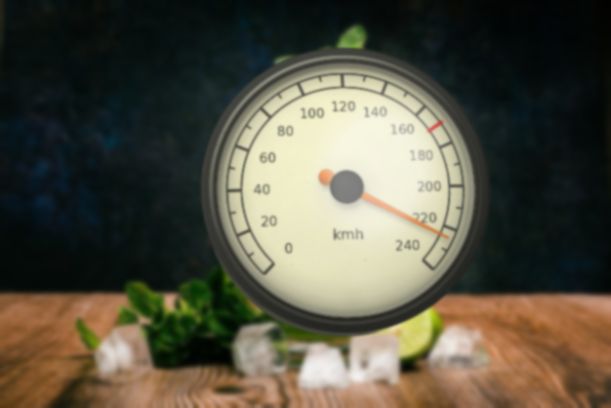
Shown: 225 km/h
